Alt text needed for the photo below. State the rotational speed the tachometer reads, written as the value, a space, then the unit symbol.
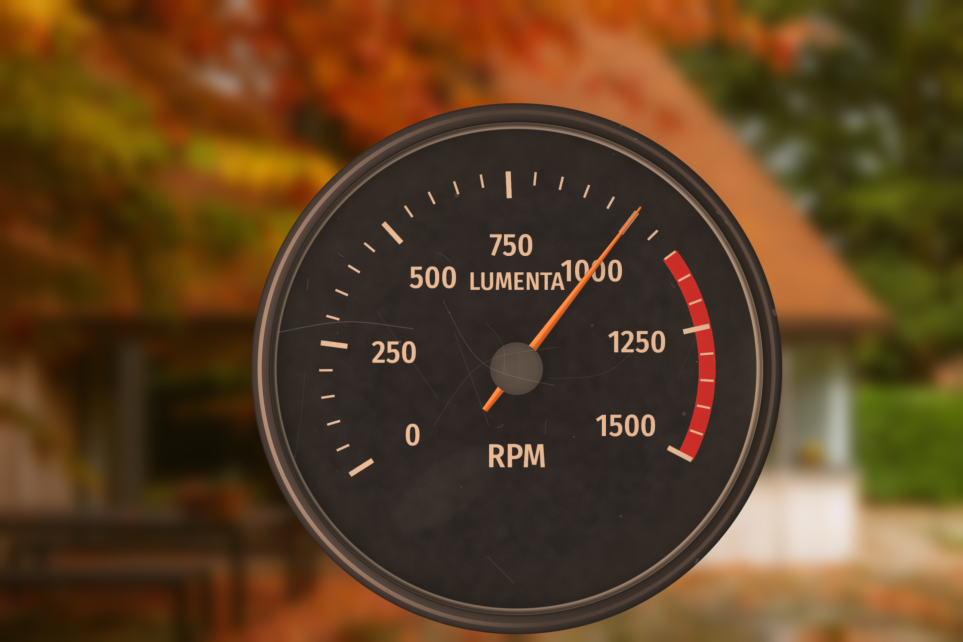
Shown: 1000 rpm
